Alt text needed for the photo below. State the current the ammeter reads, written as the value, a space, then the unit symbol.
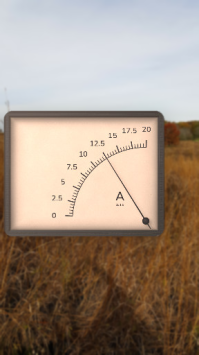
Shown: 12.5 A
